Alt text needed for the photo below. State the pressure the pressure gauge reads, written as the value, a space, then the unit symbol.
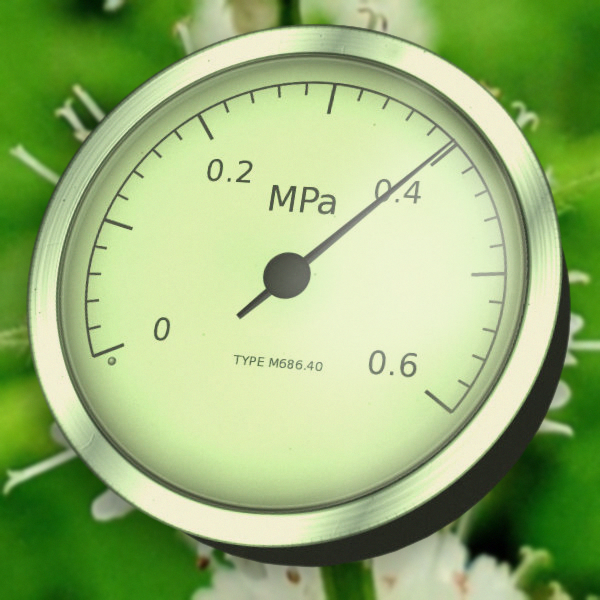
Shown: 0.4 MPa
